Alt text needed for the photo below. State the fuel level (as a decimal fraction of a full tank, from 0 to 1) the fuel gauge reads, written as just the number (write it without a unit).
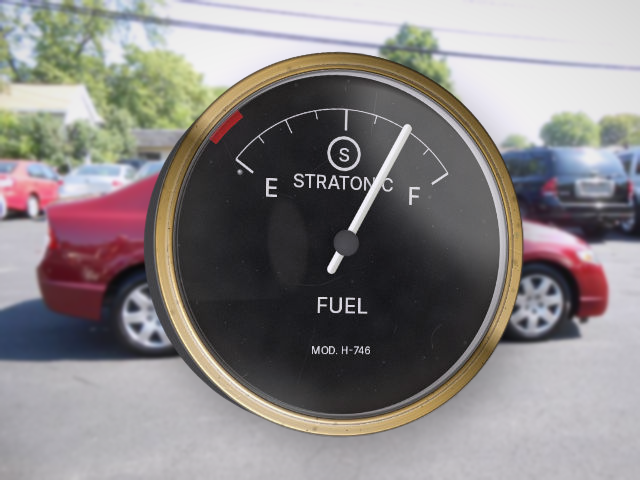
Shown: 0.75
